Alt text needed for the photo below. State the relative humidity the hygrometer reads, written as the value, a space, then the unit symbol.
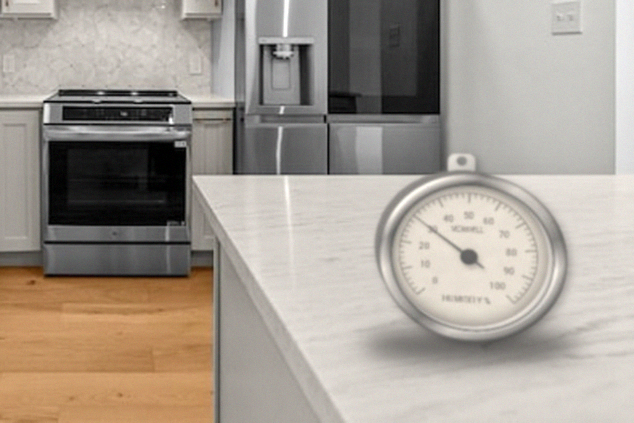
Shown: 30 %
